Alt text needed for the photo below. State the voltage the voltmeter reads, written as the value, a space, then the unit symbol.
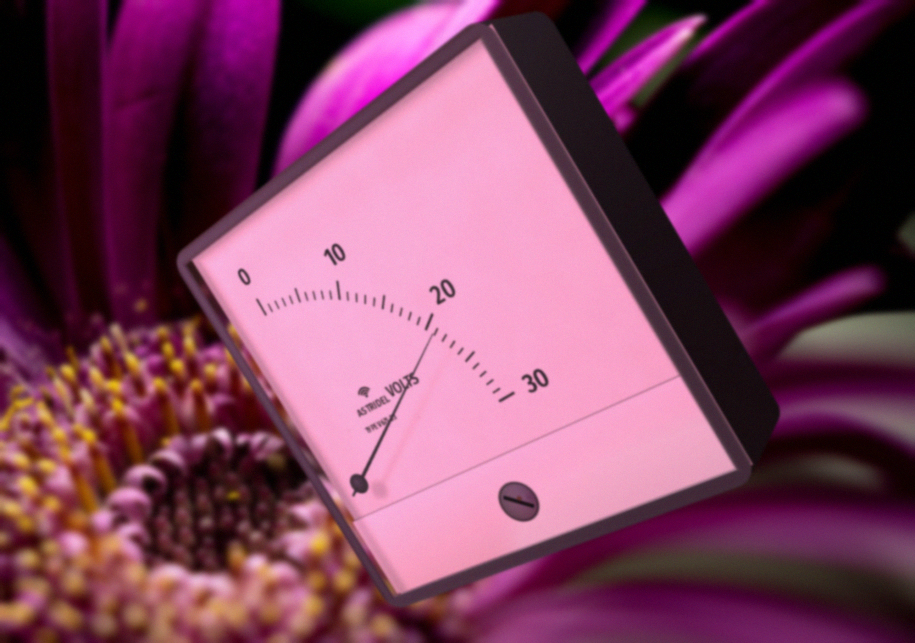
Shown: 21 V
